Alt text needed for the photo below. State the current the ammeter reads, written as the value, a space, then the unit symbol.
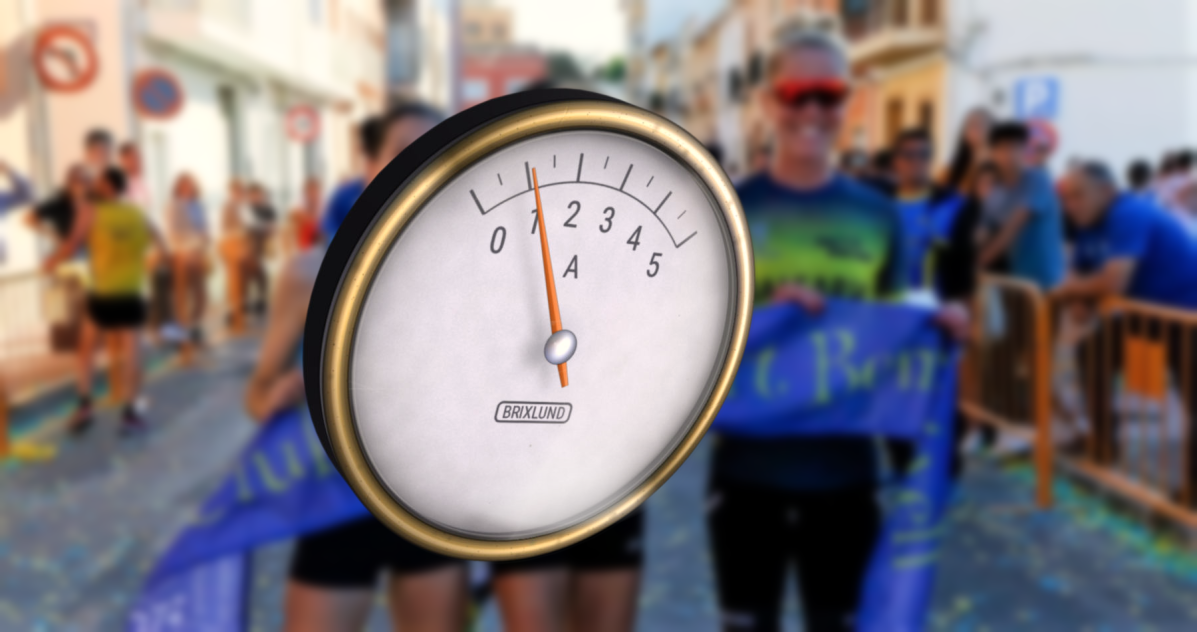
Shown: 1 A
